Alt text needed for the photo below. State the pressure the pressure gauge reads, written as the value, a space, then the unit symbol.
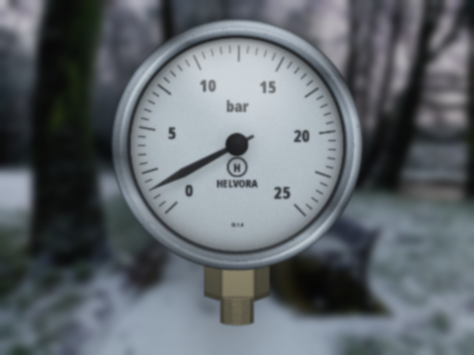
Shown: 1.5 bar
